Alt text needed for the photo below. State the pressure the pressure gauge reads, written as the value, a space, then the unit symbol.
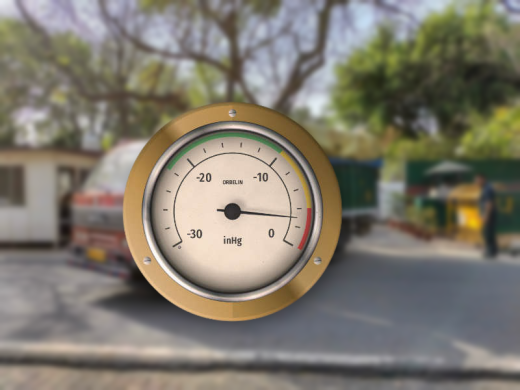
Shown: -3 inHg
